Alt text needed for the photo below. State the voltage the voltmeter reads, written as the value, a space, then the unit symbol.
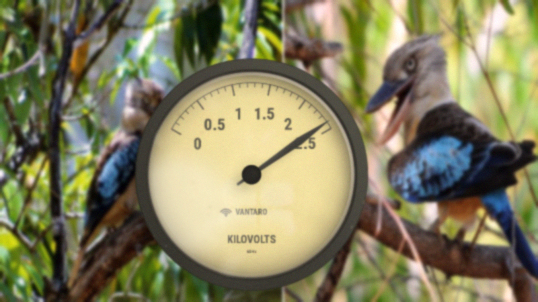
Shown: 2.4 kV
